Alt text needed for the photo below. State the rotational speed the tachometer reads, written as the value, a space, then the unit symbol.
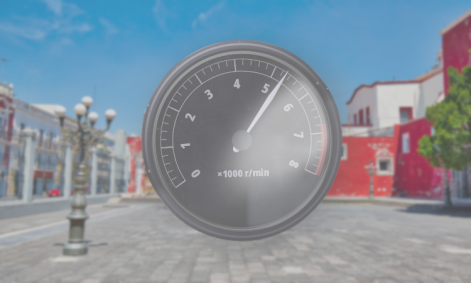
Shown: 5300 rpm
